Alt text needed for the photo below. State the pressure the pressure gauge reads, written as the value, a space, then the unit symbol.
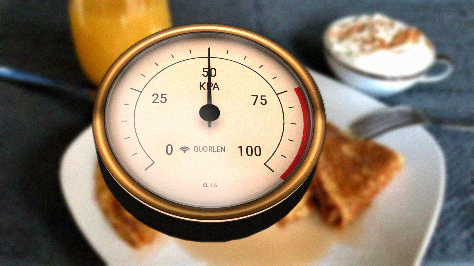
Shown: 50 kPa
